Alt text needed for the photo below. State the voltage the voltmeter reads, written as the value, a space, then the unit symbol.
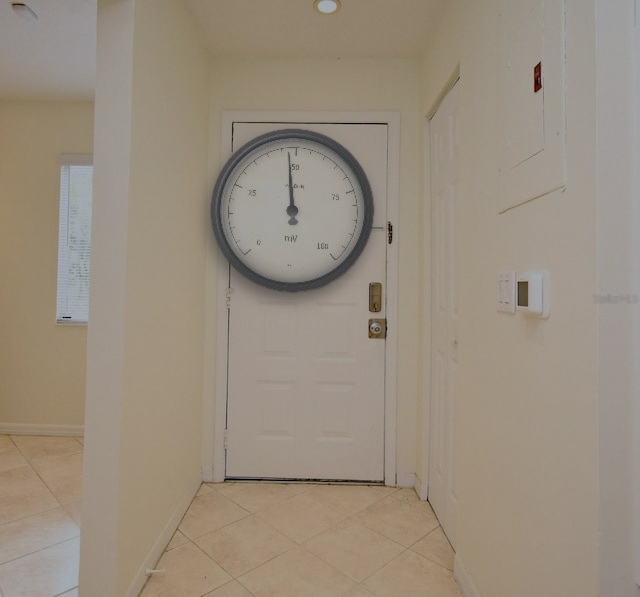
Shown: 47.5 mV
